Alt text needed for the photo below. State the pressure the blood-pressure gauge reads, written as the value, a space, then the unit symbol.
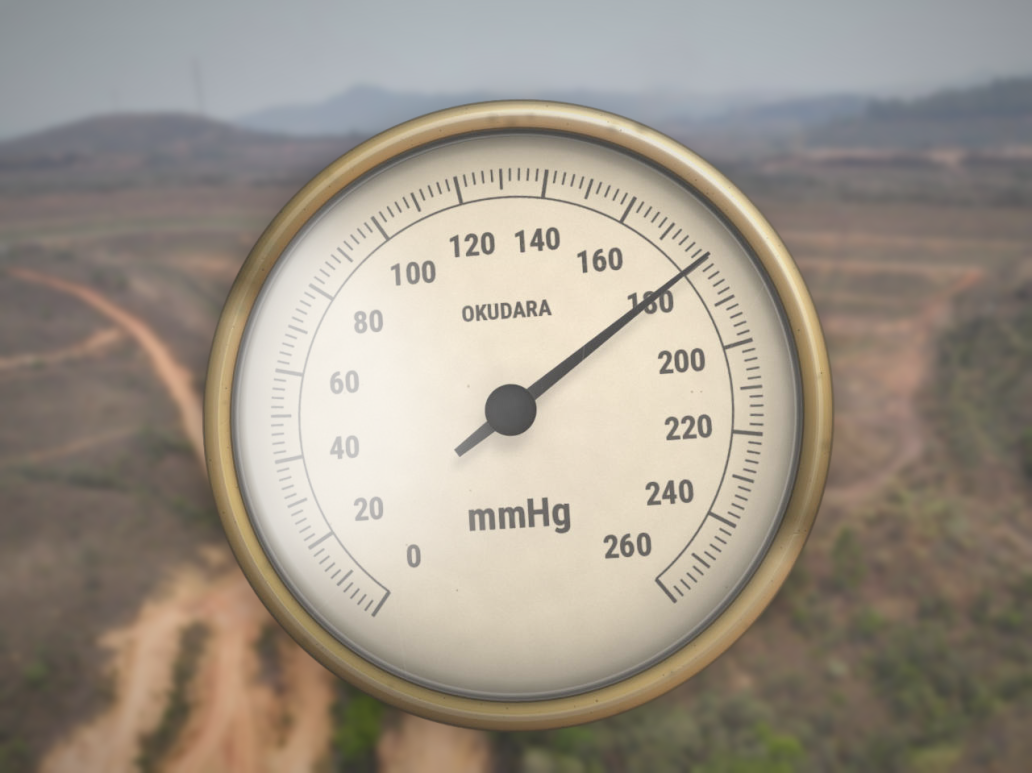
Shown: 180 mmHg
